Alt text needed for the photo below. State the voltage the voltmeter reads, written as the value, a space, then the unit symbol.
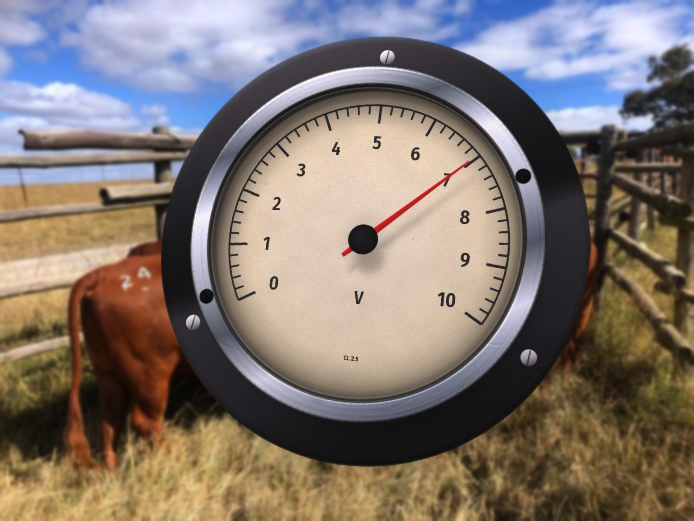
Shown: 7 V
